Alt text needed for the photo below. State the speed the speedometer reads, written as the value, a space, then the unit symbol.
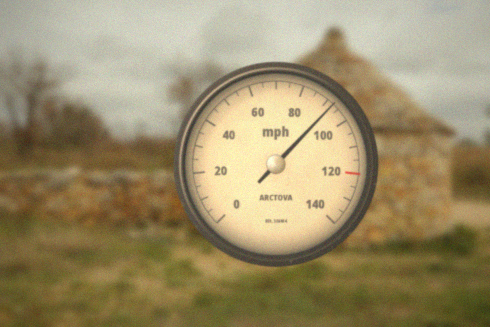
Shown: 92.5 mph
